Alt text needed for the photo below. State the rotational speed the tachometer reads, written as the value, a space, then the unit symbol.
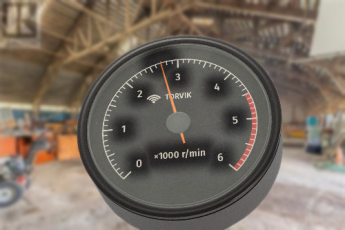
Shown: 2700 rpm
